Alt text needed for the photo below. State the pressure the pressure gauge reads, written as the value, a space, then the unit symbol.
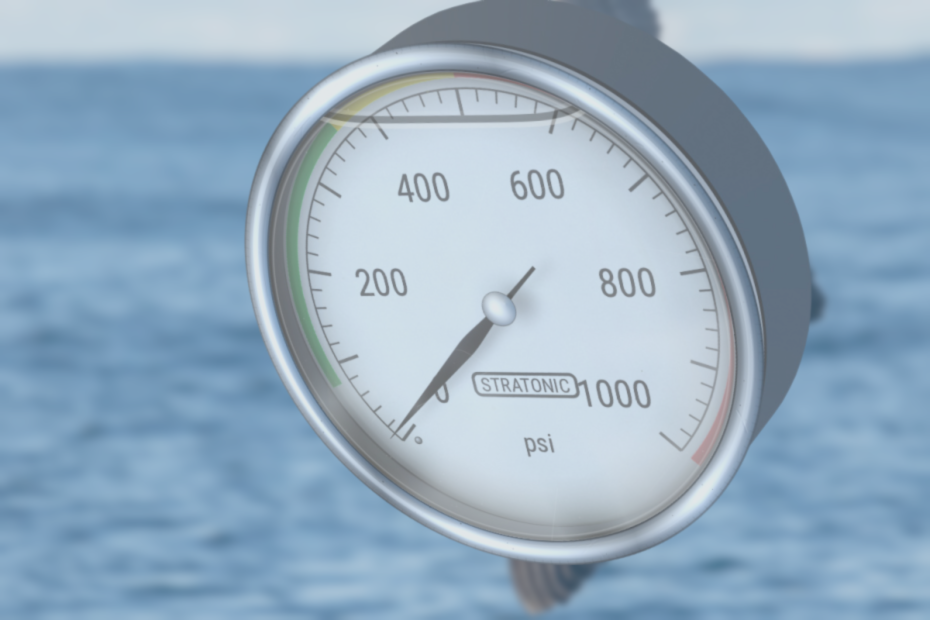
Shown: 10 psi
